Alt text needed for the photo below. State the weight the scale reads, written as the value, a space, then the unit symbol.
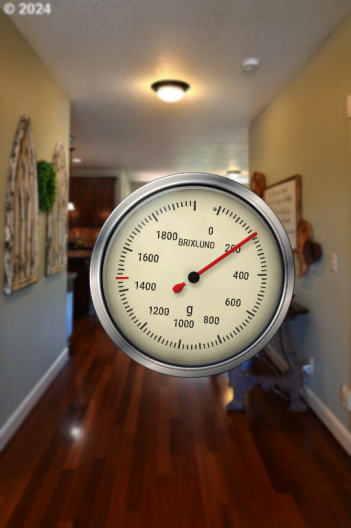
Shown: 200 g
